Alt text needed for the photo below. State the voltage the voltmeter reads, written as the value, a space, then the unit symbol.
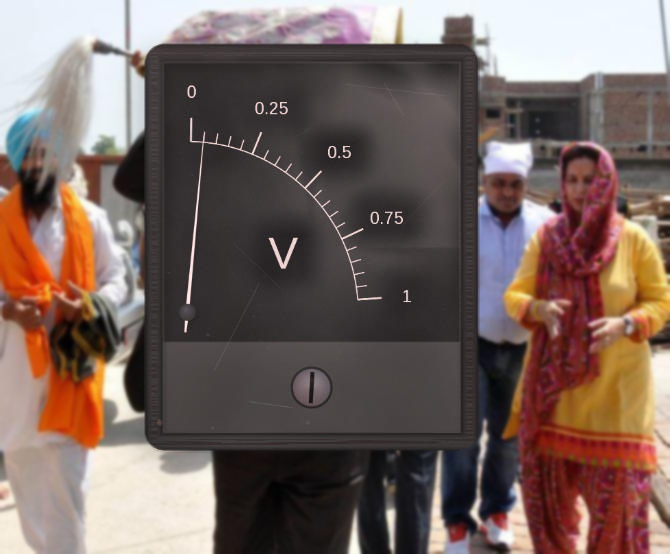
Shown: 0.05 V
